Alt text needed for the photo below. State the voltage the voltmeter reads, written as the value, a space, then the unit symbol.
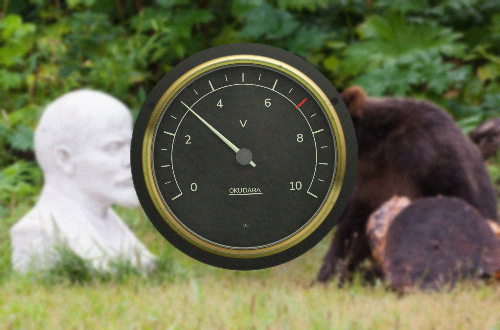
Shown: 3 V
